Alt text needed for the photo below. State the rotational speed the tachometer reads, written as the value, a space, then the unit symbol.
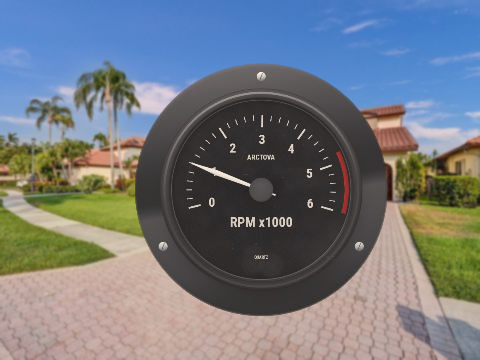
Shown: 1000 rpm
